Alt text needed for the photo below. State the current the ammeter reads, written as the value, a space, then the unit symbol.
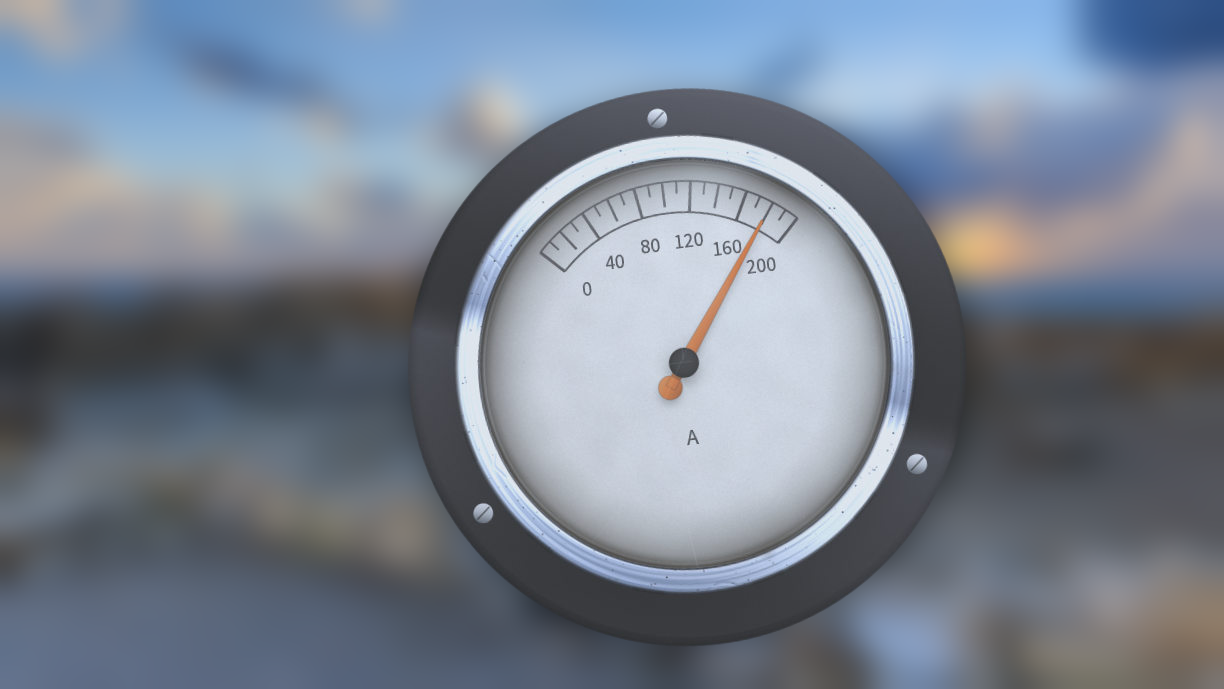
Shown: 180 A
